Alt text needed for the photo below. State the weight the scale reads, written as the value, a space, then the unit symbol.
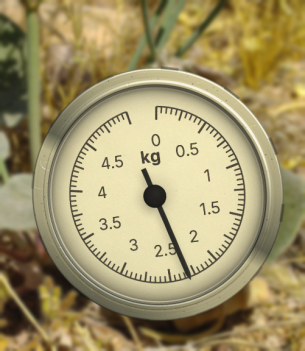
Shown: 2.3 kg
